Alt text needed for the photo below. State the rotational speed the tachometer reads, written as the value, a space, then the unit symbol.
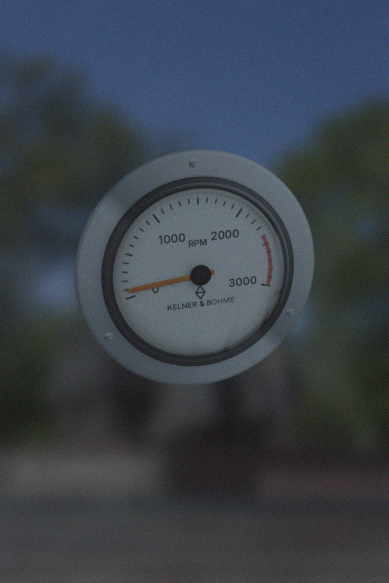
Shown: 100 rpm
